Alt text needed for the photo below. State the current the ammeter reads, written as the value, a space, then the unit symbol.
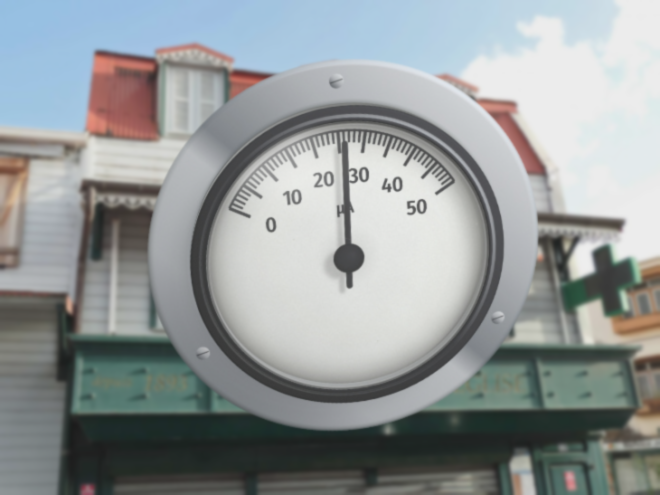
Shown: 26 µA
